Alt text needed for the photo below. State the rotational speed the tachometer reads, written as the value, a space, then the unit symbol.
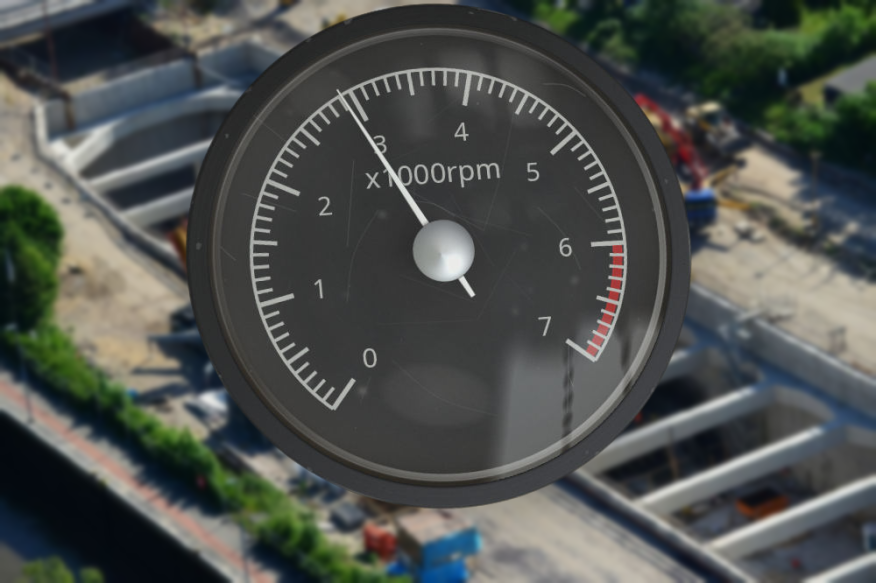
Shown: 2900 rpm
